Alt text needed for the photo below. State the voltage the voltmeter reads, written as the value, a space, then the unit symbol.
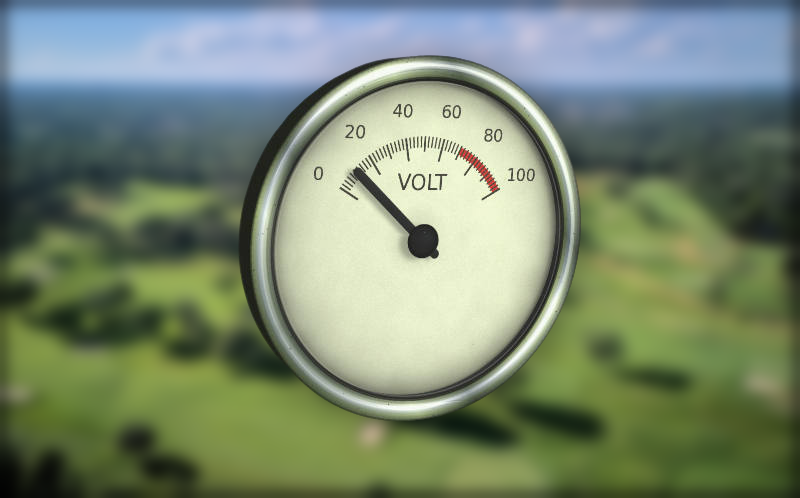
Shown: 10 V
